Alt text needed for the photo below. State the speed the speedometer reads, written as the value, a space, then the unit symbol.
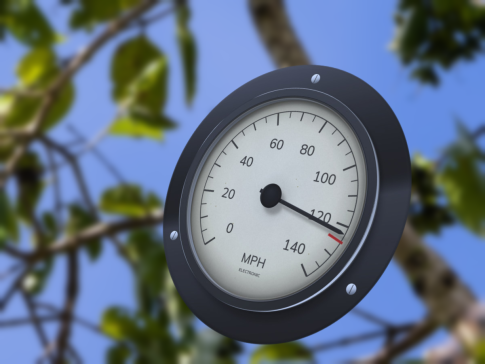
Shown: 122.5 mph
